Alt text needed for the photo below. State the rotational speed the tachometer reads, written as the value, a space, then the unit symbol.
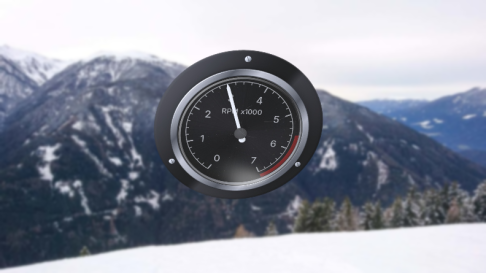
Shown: 3000 rpm
